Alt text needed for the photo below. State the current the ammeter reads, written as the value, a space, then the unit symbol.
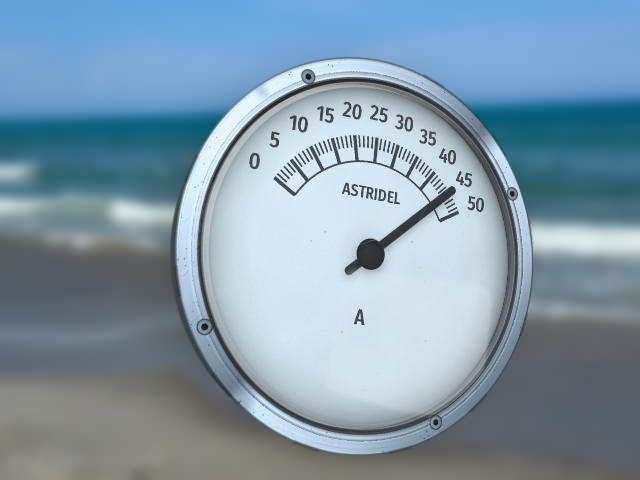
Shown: 45 A
